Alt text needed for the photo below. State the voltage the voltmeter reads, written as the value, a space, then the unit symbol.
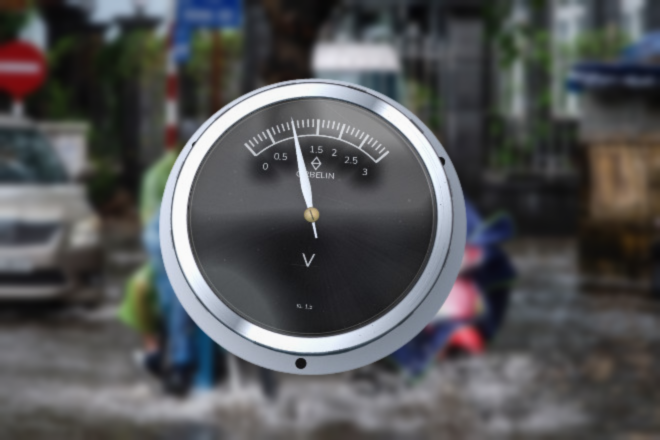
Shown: 1 V
